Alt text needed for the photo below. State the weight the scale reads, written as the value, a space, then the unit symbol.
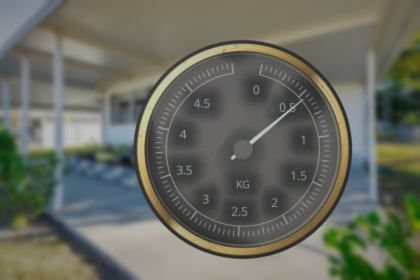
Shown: 0.55 kg
